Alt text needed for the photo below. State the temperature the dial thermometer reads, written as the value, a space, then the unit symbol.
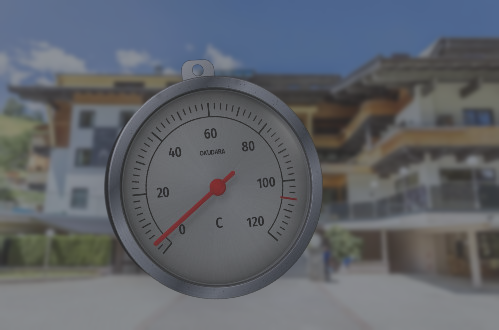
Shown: 4 °C
